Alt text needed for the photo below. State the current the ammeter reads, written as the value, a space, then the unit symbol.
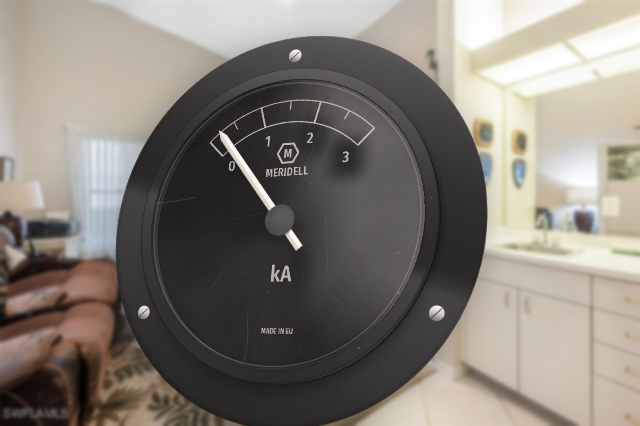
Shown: 0.25 kA
